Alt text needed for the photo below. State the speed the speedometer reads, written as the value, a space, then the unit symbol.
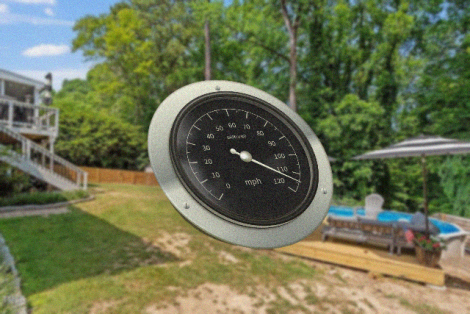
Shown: 115 mph
